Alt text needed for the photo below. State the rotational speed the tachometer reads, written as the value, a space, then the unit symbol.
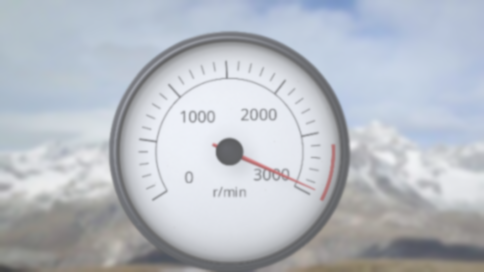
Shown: 2950 rpm
